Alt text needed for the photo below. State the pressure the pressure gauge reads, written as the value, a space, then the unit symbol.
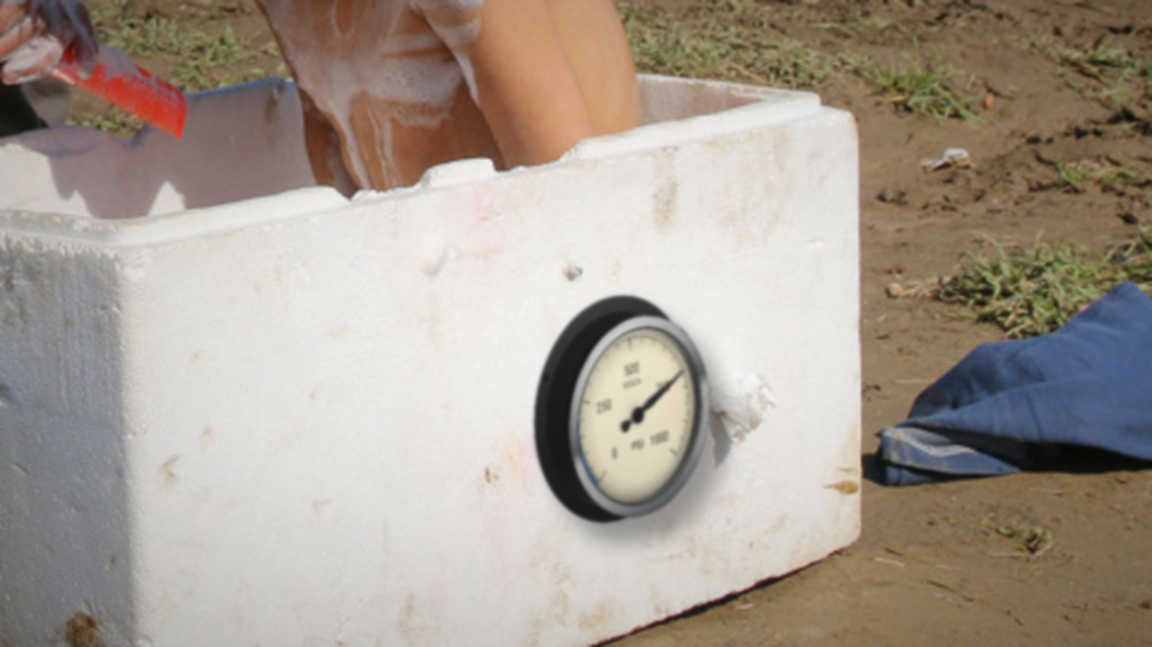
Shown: 750 psi
